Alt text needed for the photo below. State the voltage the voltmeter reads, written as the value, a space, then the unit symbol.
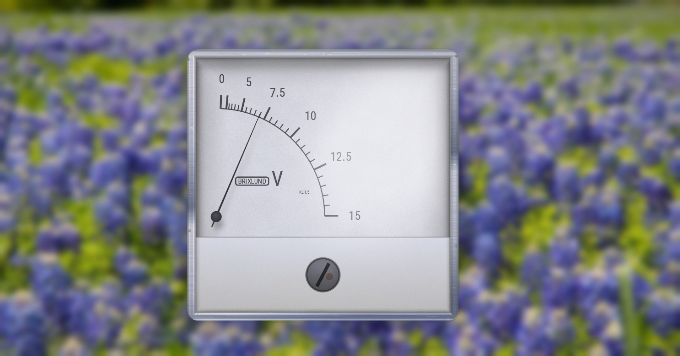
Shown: 7 V
